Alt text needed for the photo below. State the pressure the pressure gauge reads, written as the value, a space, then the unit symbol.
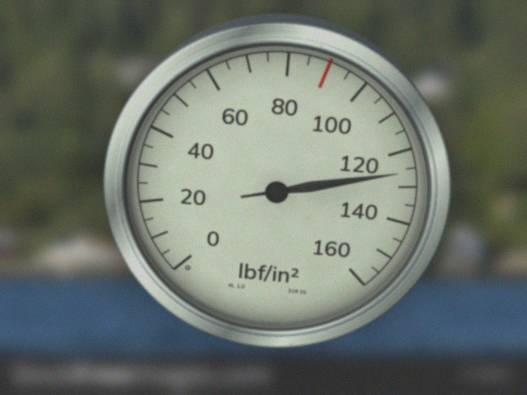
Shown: 125 psi
